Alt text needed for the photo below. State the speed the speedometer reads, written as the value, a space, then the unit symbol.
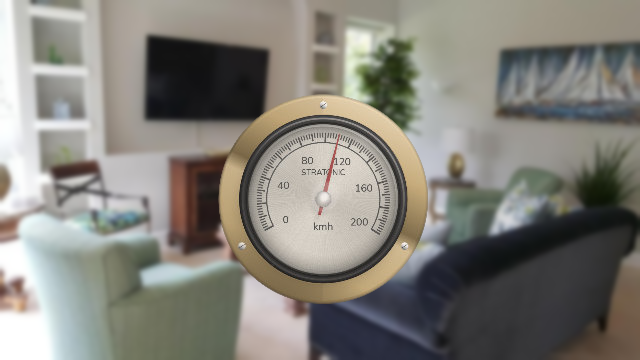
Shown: 110 km/h
